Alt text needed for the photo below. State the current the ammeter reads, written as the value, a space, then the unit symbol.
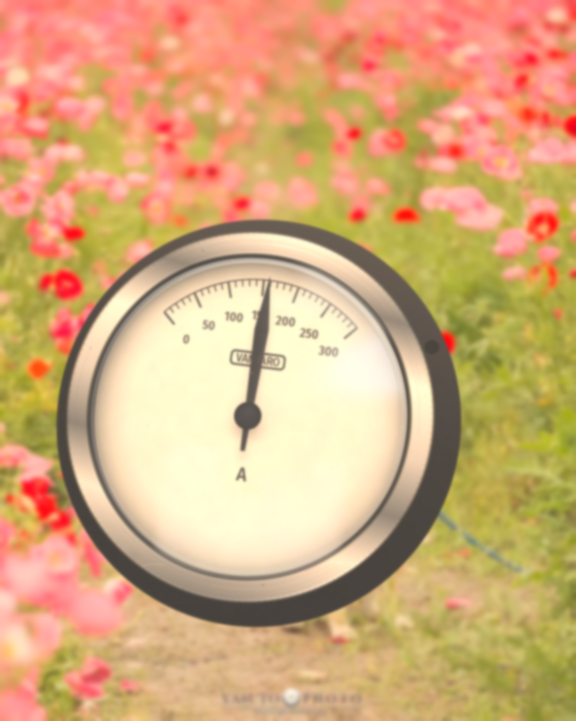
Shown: 160 A
